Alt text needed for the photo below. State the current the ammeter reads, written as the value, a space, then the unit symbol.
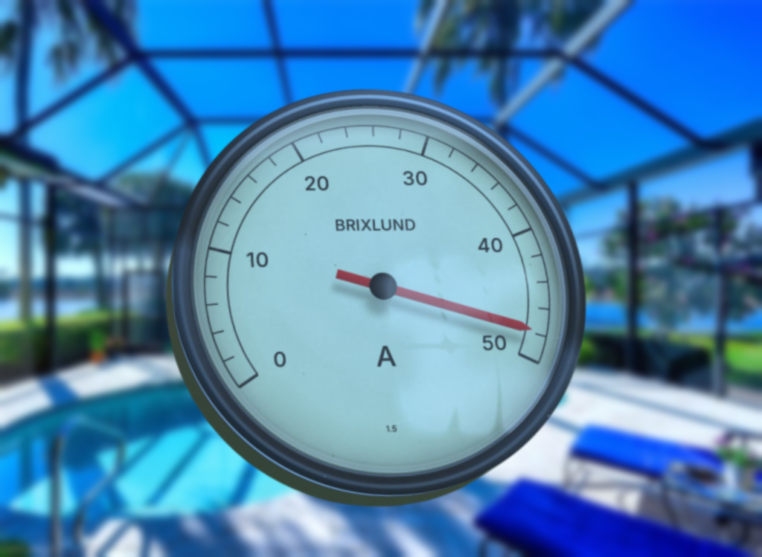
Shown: 48 A
